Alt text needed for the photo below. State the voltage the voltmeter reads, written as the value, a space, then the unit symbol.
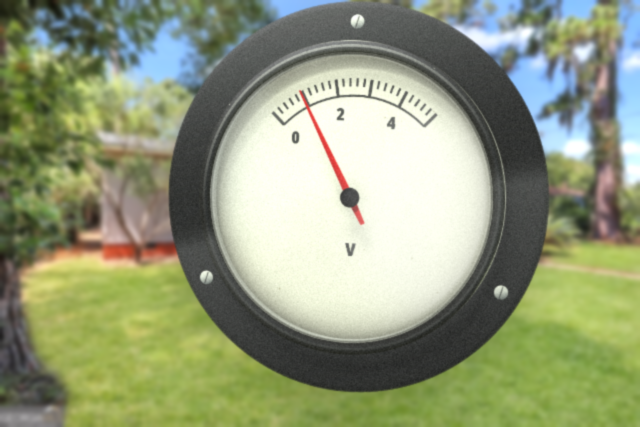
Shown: 1 V
